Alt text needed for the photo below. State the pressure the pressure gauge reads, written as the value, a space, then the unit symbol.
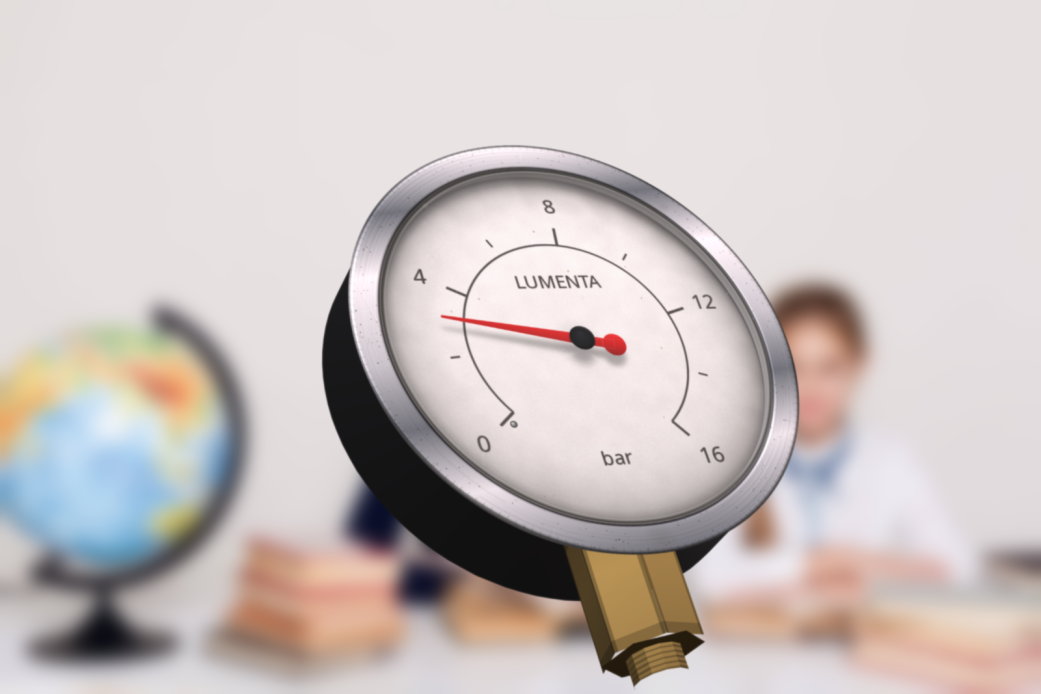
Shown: 3 bar
